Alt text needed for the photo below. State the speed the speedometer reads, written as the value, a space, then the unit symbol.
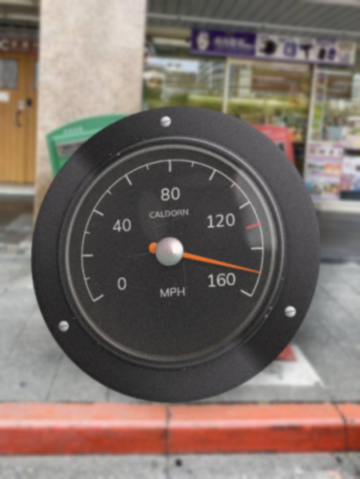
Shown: 150 mph
